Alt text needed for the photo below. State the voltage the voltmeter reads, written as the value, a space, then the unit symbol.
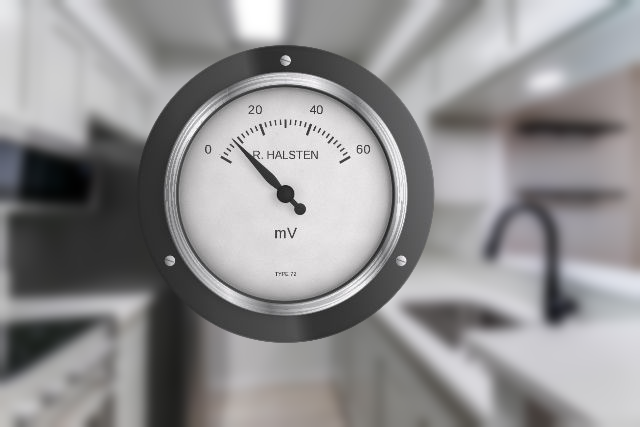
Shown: 8 mV
